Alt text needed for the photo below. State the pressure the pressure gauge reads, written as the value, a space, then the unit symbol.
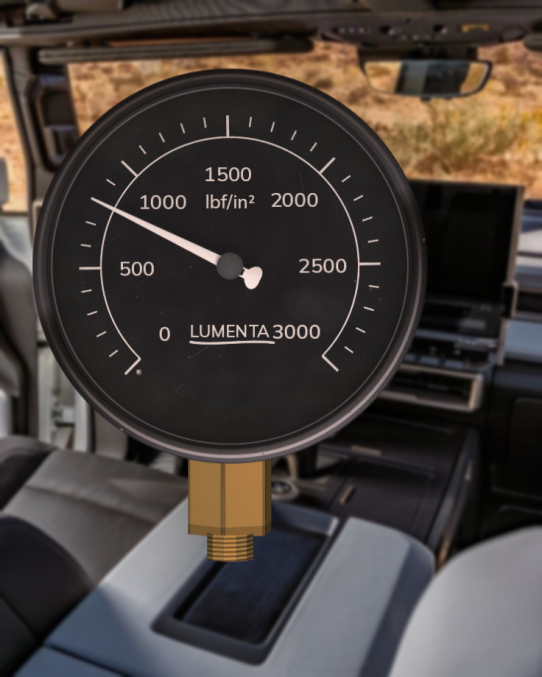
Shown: 800 psi
